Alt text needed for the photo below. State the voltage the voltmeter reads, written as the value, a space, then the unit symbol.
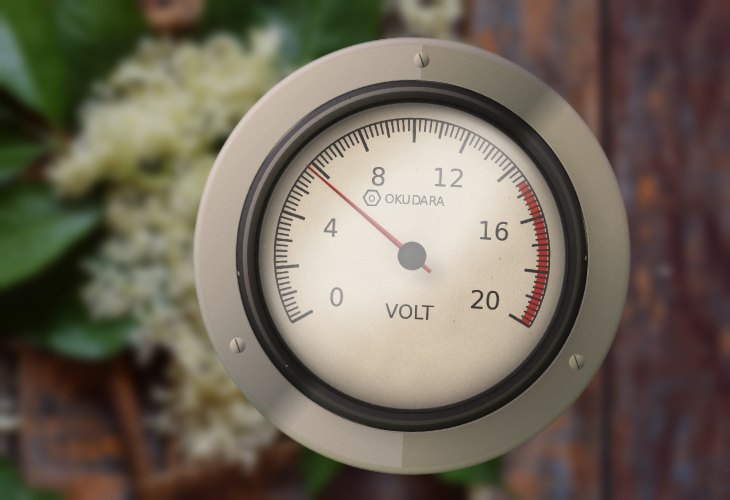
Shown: 5.8 V
